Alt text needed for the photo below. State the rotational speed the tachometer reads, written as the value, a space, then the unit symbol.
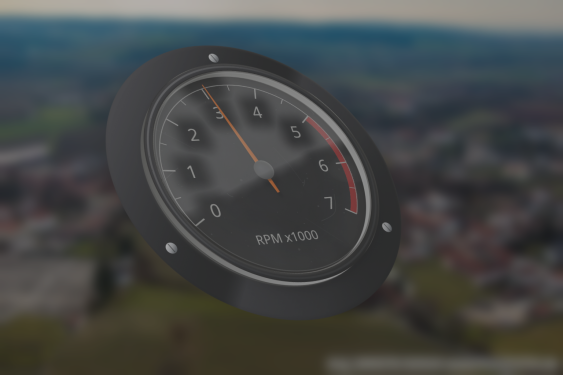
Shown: 3000 rpm
